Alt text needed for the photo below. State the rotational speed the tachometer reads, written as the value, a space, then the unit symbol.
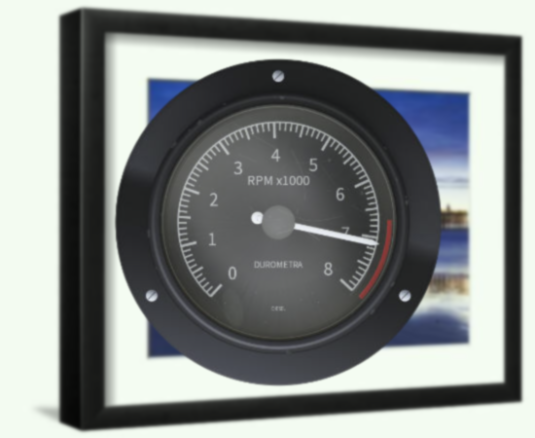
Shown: 7100 rpm
